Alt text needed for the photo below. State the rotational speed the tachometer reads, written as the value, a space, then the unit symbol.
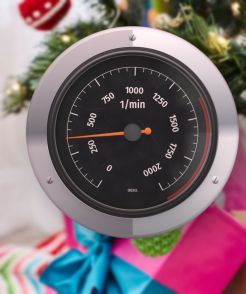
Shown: 350 rpm
